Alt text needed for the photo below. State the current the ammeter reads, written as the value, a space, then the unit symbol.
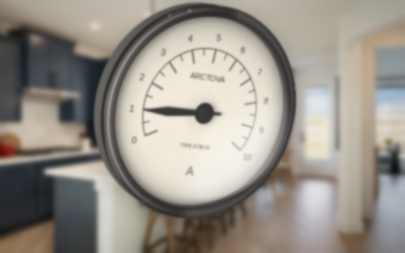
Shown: 1 A
